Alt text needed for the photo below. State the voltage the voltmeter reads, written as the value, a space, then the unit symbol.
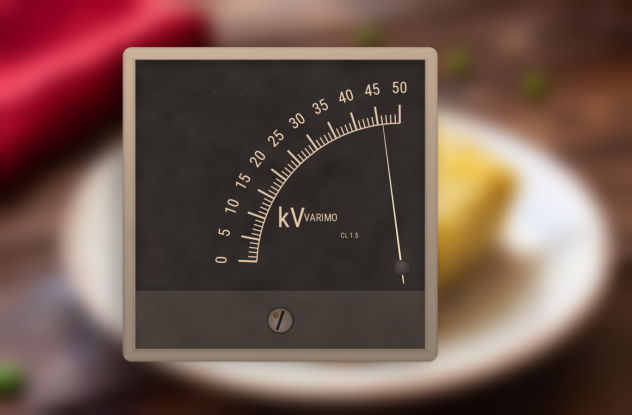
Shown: 46 kV
